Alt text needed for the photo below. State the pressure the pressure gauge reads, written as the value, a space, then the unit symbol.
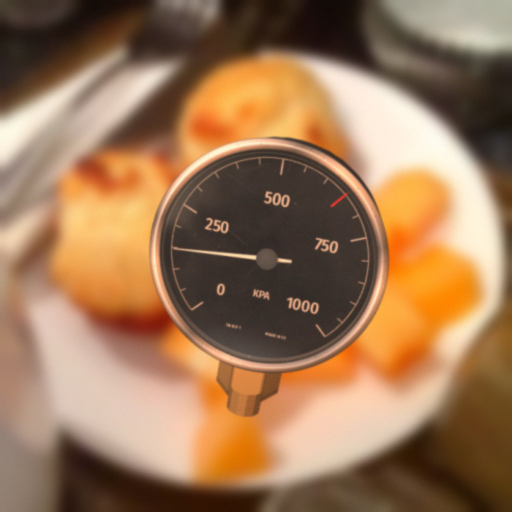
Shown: 150 kPa
